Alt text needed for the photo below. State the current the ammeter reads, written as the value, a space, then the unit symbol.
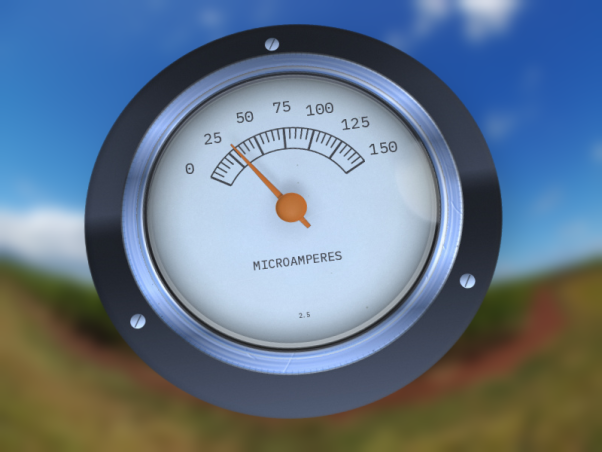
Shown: 30 µA
